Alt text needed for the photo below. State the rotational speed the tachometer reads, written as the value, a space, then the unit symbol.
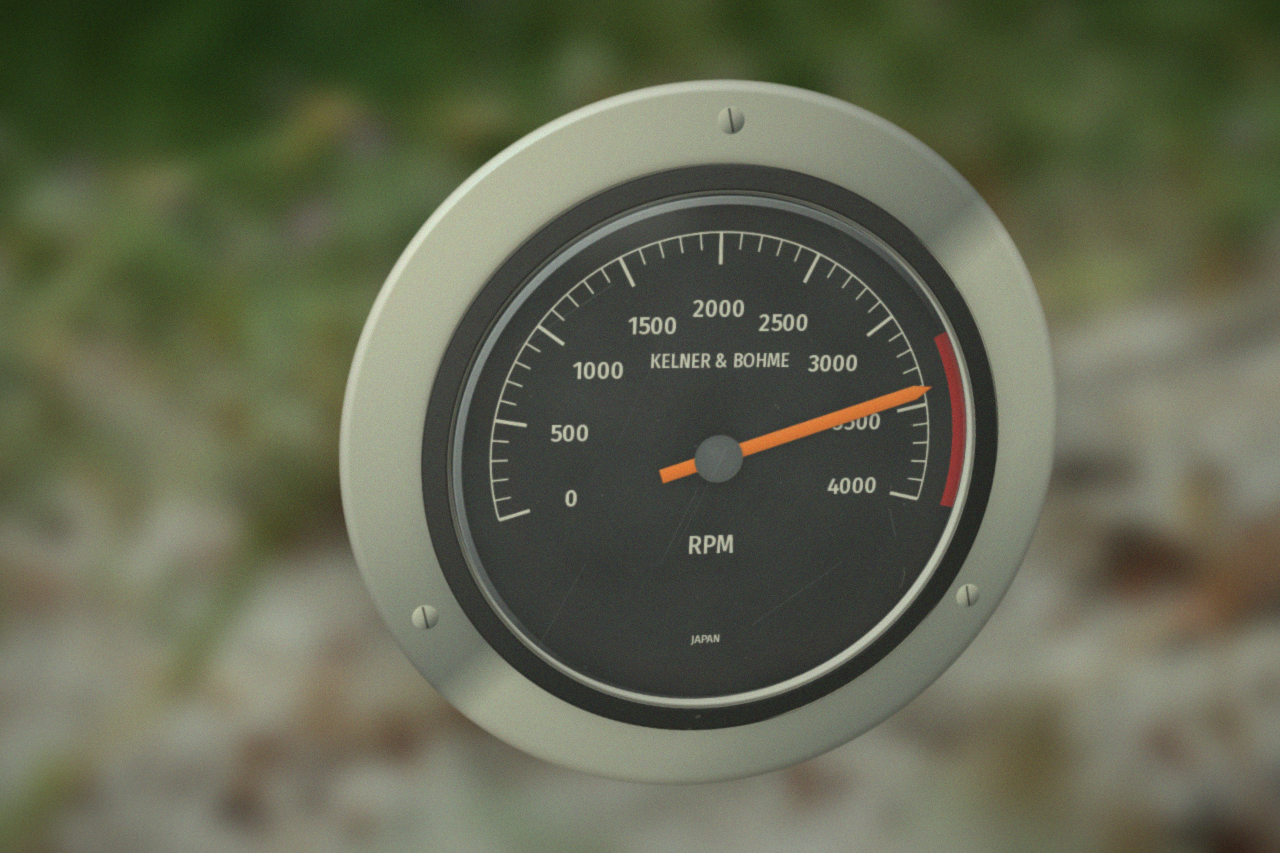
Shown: 3400 rpm
